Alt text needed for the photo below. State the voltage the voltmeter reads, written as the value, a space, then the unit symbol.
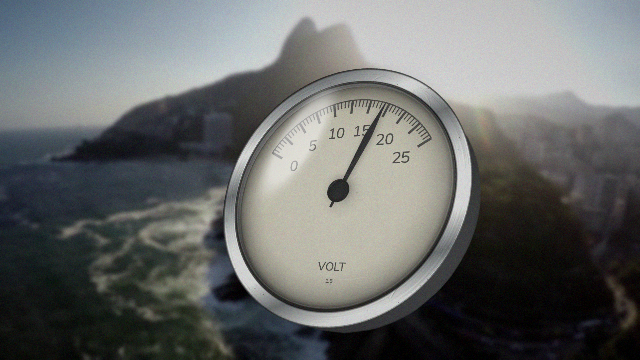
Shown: 17.5 V
